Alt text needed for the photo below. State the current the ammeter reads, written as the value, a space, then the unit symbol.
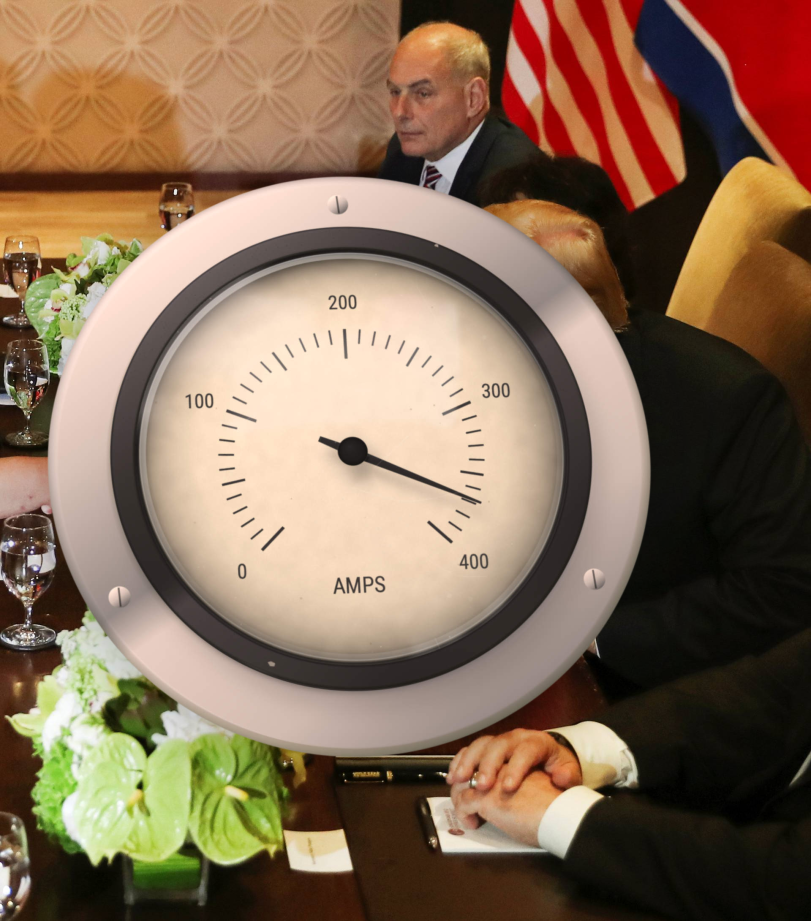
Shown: 370 A
